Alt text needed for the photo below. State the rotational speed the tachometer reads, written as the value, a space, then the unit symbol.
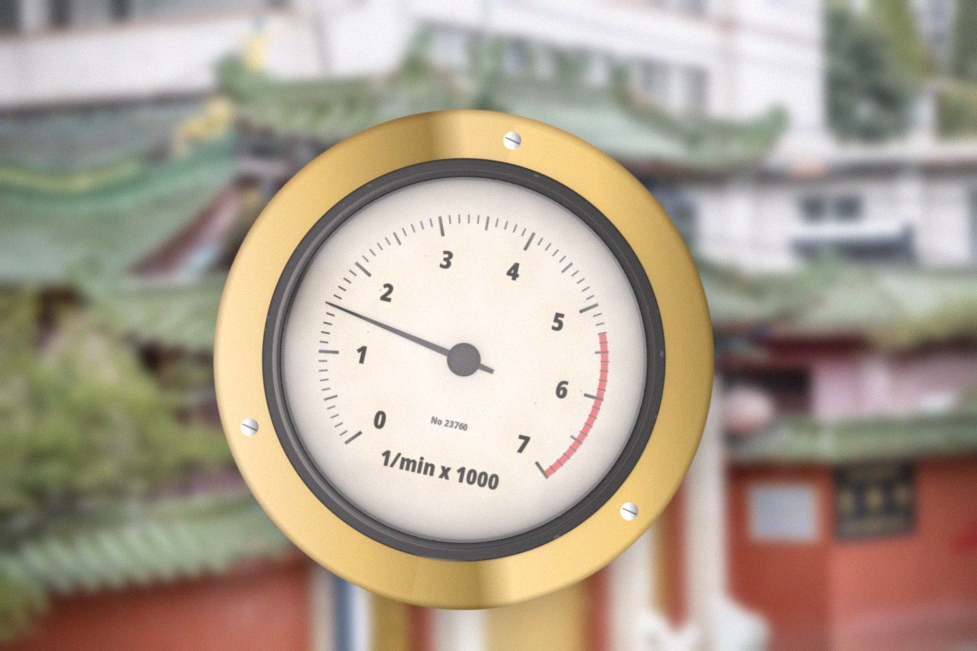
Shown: 1500 rpm
